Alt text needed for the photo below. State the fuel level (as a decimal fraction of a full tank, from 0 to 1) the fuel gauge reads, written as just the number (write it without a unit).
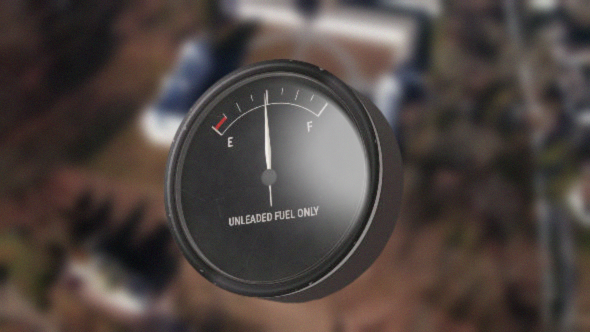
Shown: 0.5
